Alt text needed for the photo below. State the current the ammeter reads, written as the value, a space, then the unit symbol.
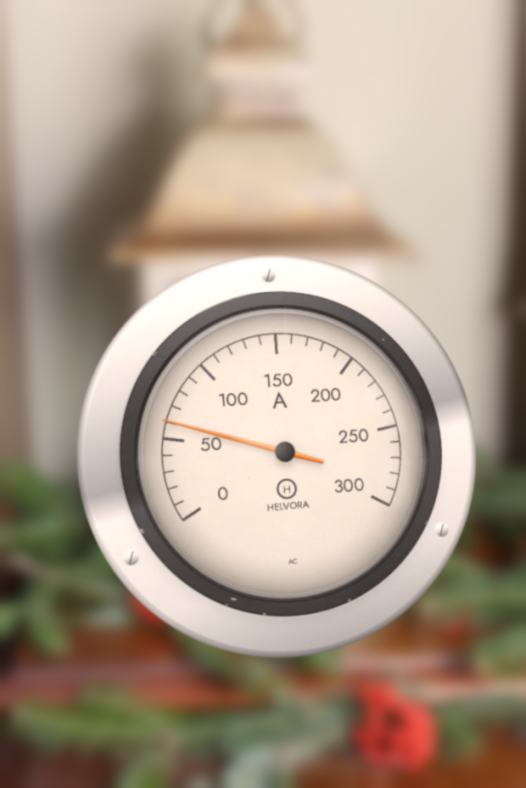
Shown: 60 A
